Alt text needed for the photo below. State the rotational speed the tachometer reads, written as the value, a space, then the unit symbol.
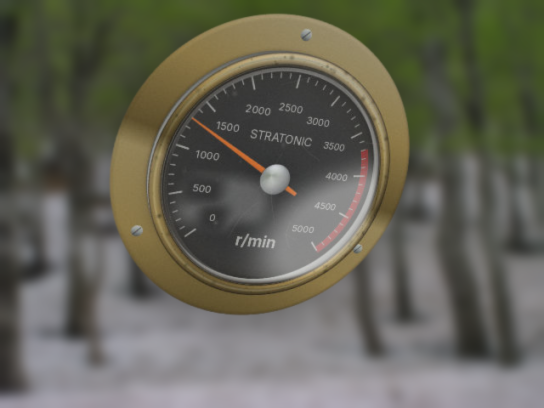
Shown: 1300 rpm
